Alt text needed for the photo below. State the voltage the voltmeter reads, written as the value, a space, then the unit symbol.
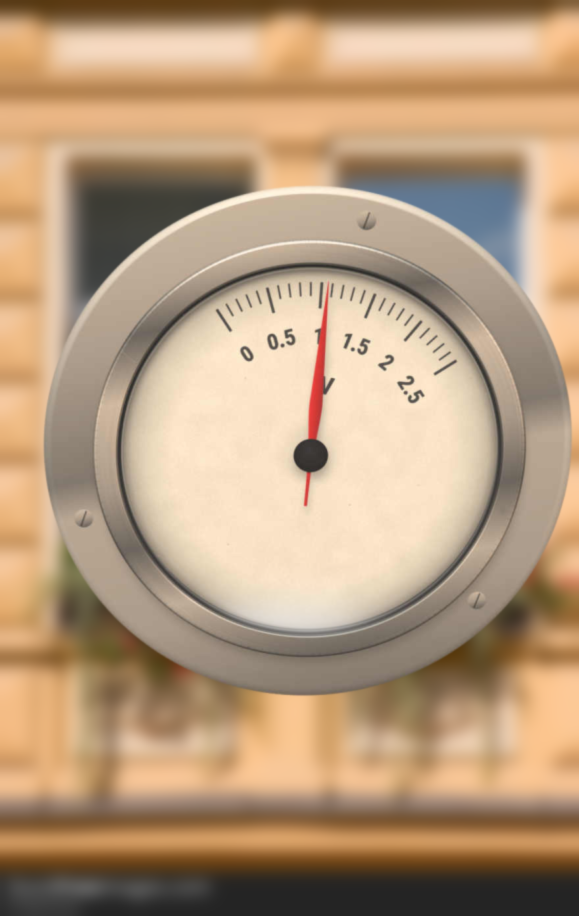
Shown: 1.05 V
